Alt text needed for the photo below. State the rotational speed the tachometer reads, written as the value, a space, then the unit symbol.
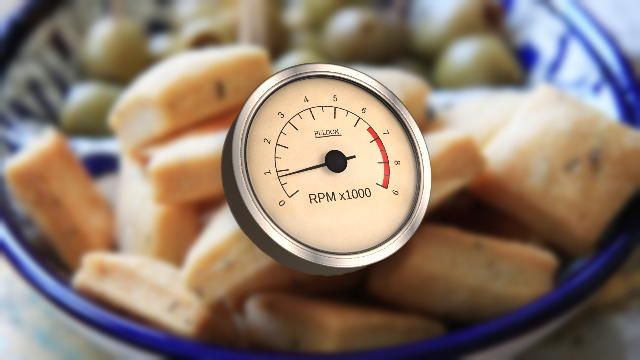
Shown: 750 rpm
